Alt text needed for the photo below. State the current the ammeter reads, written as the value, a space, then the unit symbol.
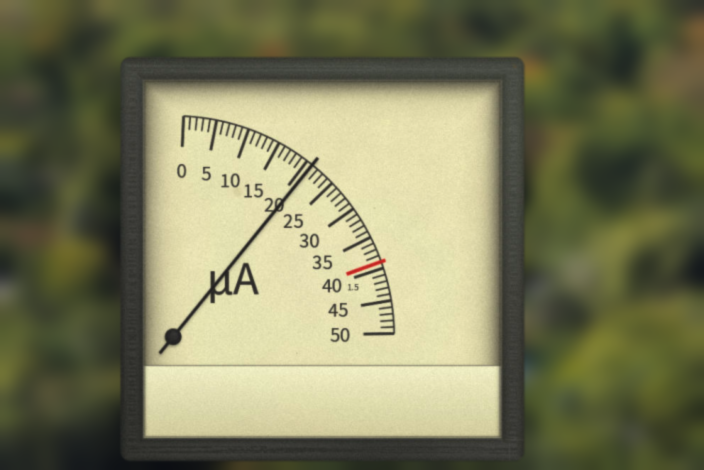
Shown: 21 µA
